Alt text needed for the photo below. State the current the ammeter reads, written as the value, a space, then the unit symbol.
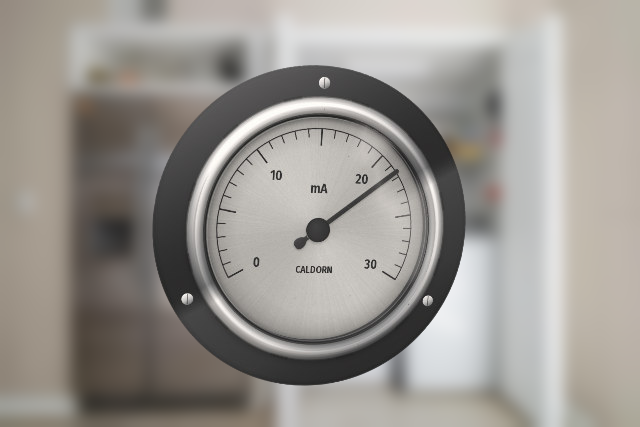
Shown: 21.5 mA
